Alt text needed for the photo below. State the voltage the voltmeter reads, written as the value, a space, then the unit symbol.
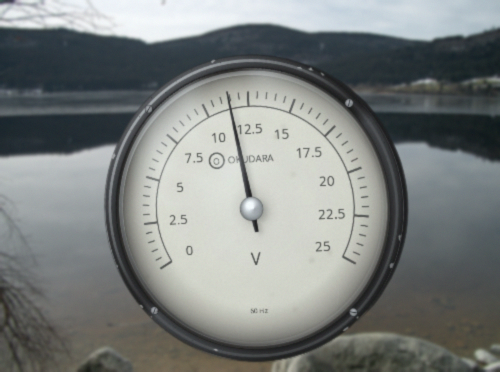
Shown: 11.5 V
